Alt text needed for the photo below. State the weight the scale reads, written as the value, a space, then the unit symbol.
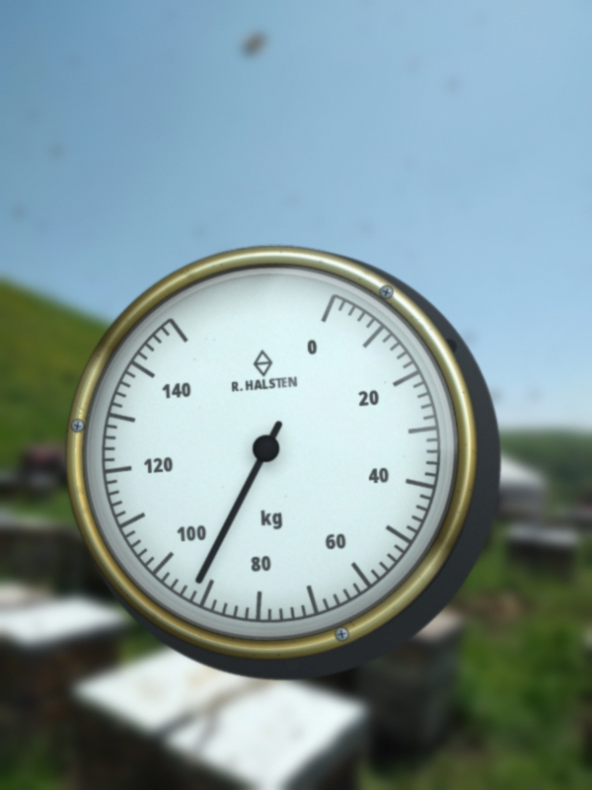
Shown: 92 kg
